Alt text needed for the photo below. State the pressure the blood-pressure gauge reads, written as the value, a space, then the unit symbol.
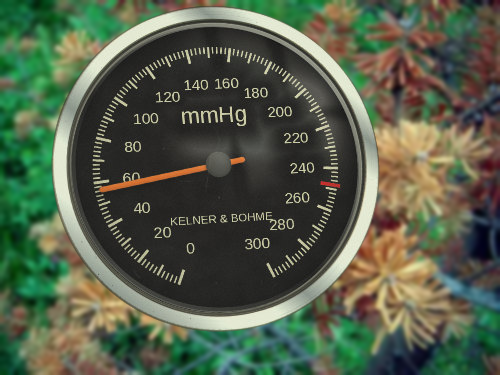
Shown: 56 mmHg
